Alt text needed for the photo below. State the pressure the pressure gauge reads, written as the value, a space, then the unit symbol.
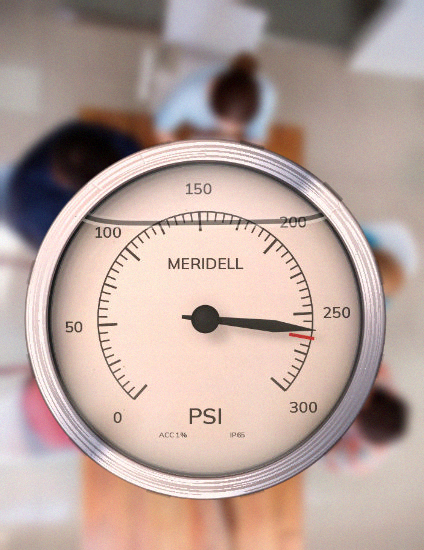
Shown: 260 psi
